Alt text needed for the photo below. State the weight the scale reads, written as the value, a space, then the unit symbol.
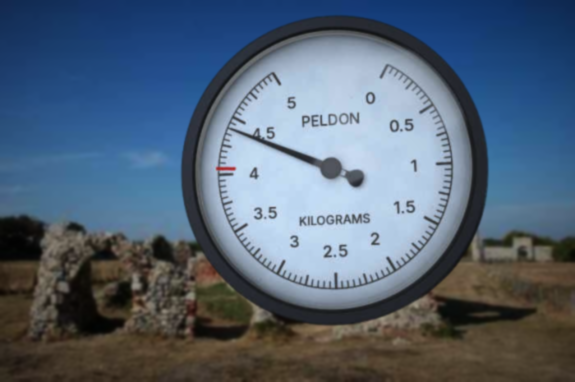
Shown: 4.4 kg
